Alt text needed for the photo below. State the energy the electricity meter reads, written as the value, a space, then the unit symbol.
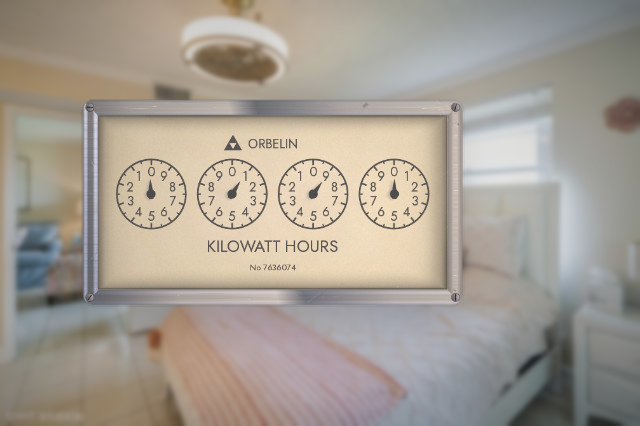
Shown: 90 kWh
